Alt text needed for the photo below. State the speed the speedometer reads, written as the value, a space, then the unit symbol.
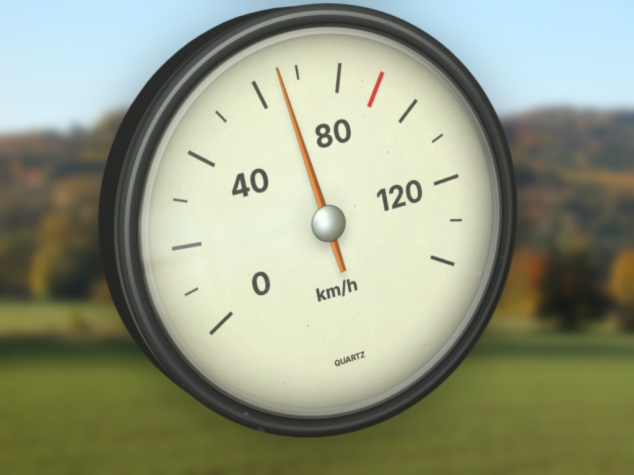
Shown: 65 km/h
